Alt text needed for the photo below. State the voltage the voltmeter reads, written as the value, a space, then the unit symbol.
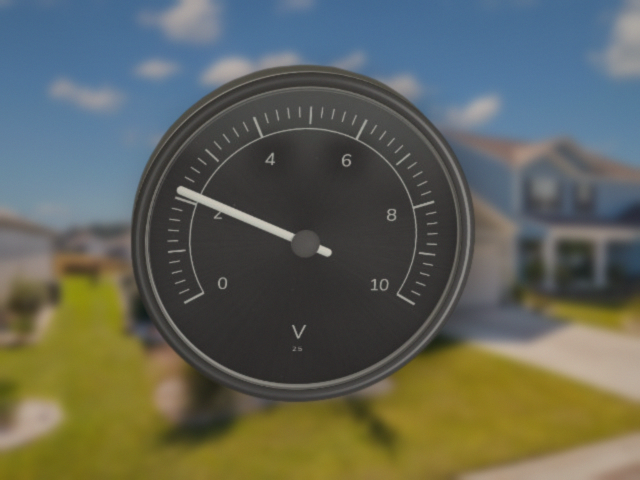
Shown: 2.2 V
